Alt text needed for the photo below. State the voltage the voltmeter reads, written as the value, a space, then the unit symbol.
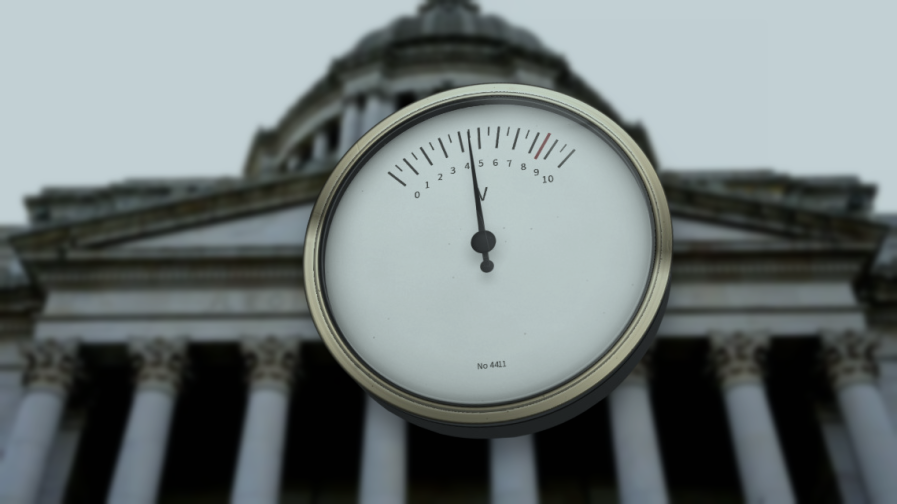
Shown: 4.5 V
